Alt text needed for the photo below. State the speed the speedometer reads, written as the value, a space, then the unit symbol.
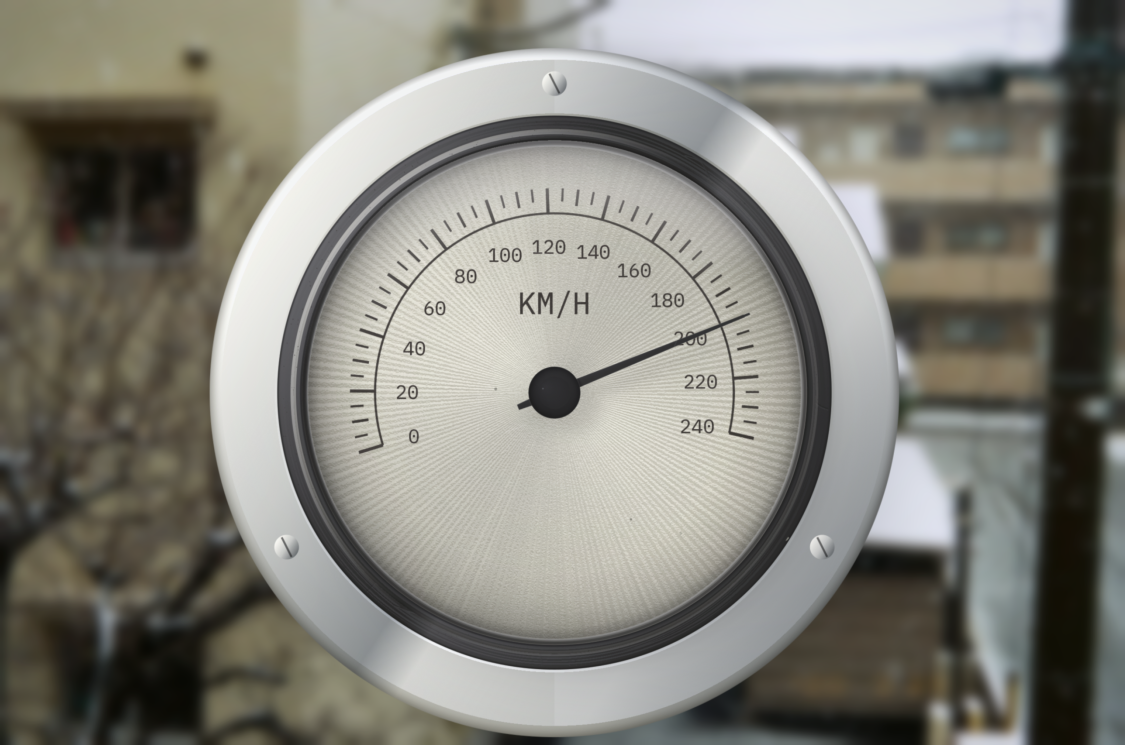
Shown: 200 km/h
